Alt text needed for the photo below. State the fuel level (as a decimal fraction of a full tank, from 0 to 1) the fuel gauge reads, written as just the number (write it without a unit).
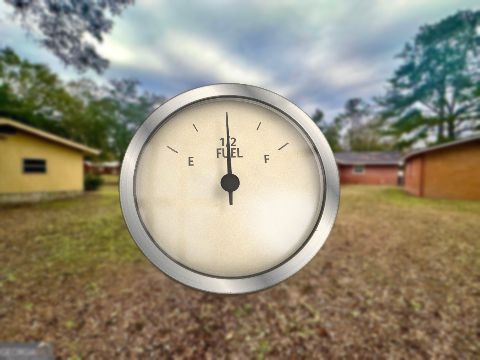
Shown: 0.5
